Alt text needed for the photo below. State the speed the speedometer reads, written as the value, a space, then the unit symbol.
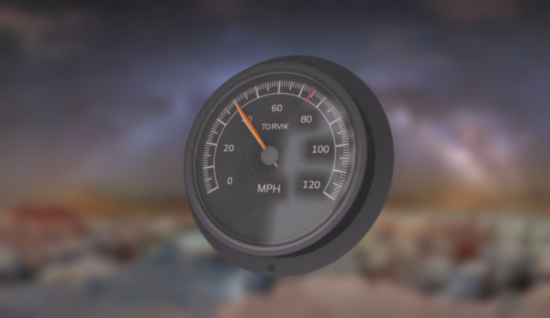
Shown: 40 mph
